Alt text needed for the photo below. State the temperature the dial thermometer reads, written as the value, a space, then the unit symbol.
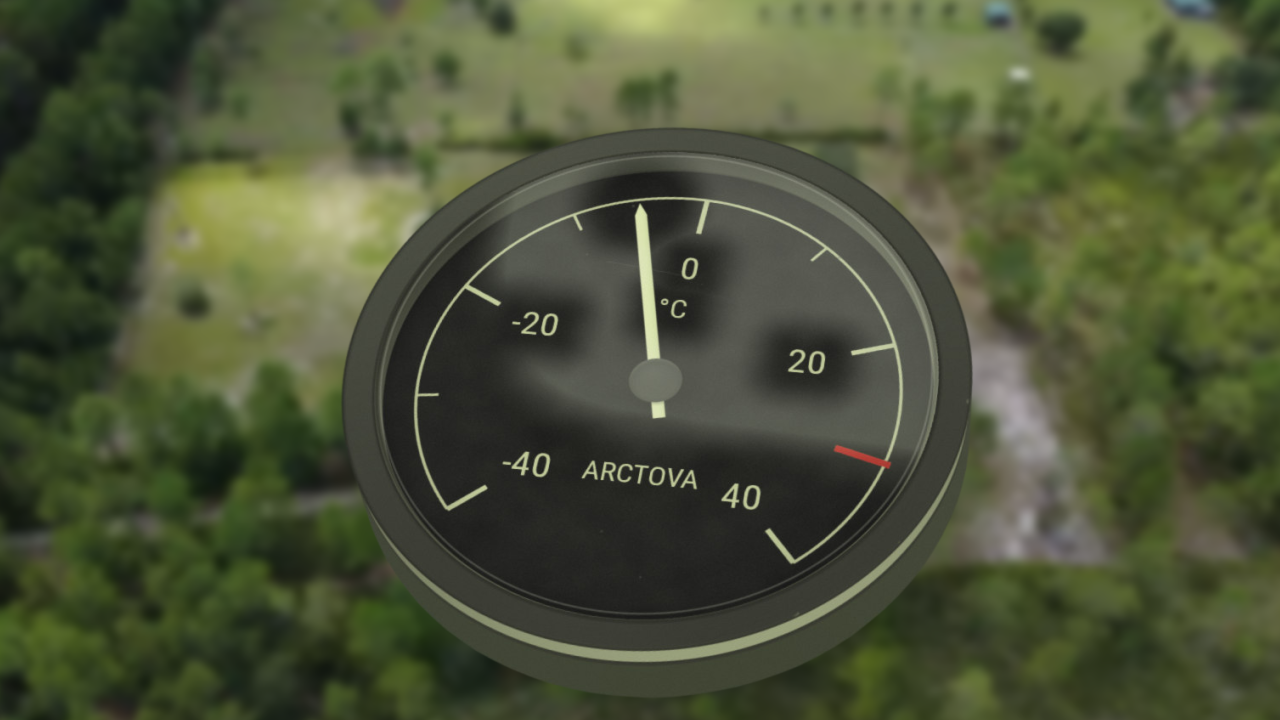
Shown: -5 °C
